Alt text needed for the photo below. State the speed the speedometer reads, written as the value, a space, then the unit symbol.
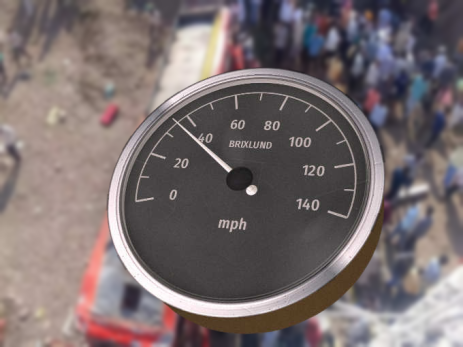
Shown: 35 mph
